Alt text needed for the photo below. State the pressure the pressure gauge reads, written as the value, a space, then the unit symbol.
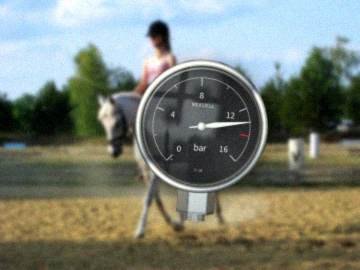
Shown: 13 bar
